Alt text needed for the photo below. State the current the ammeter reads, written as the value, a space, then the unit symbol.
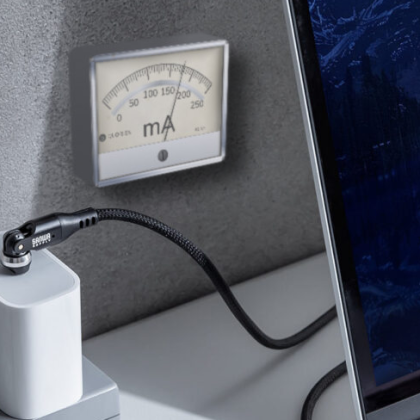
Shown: 175 mA
